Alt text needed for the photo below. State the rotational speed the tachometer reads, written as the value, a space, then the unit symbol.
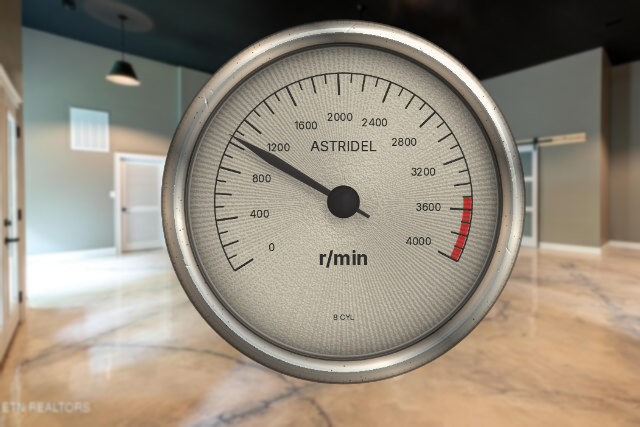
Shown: 1050 rpm
